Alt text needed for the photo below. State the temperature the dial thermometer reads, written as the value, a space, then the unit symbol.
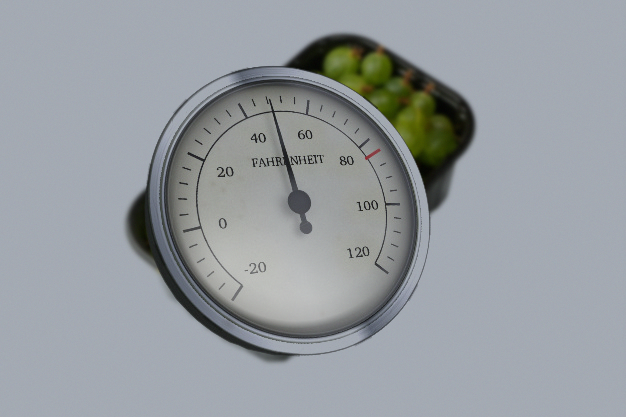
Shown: 48 °F
